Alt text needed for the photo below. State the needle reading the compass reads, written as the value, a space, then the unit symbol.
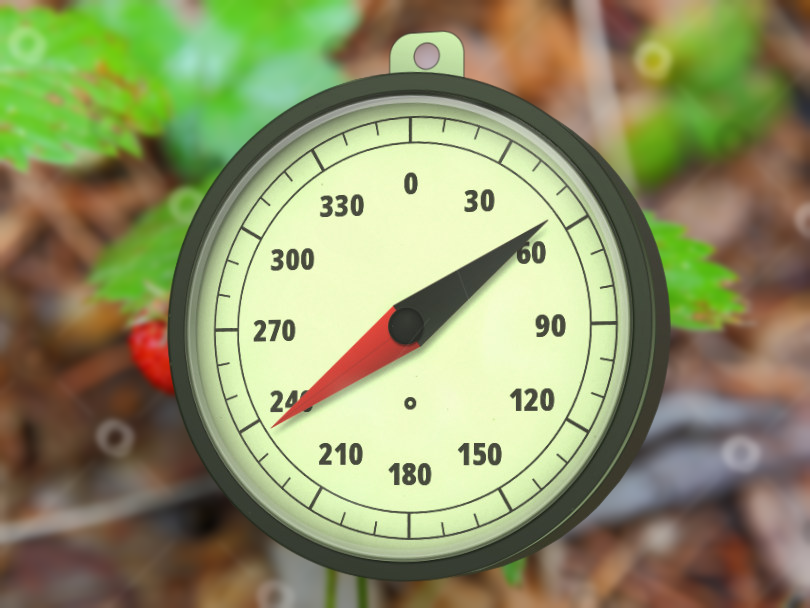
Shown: 235 °
